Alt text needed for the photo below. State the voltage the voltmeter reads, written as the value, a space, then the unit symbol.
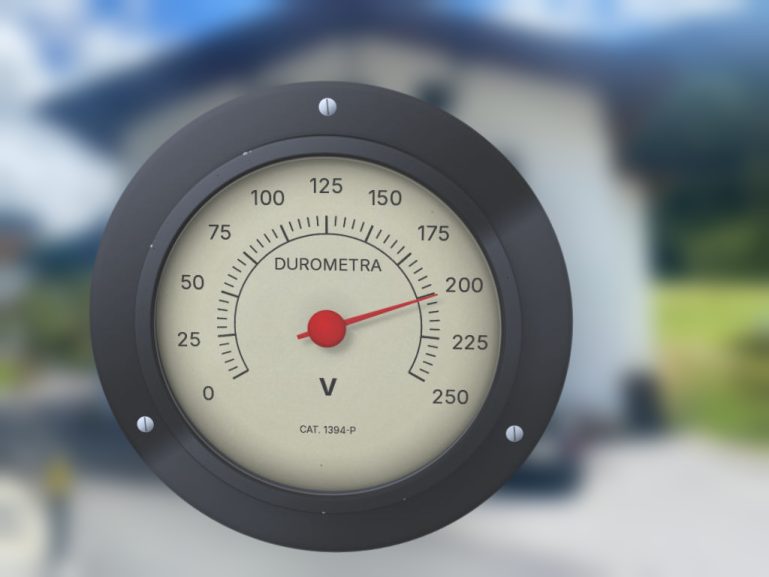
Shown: 200 V
